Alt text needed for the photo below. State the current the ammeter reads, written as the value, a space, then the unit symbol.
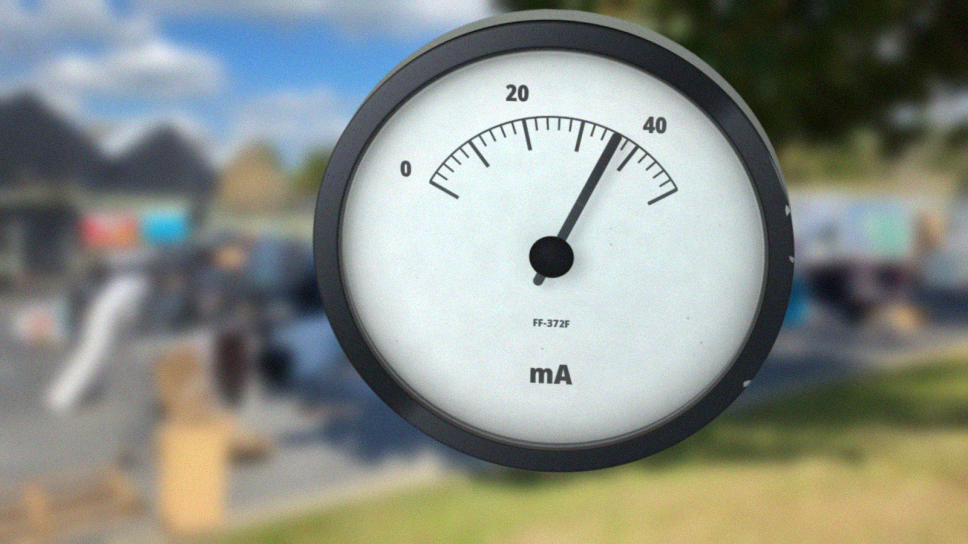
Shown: 36 mA
